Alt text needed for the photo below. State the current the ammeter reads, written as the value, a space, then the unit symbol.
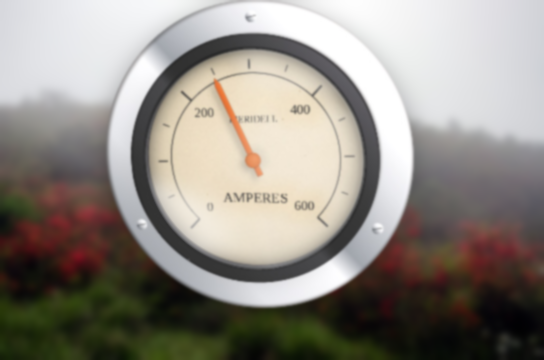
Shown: 250 A
